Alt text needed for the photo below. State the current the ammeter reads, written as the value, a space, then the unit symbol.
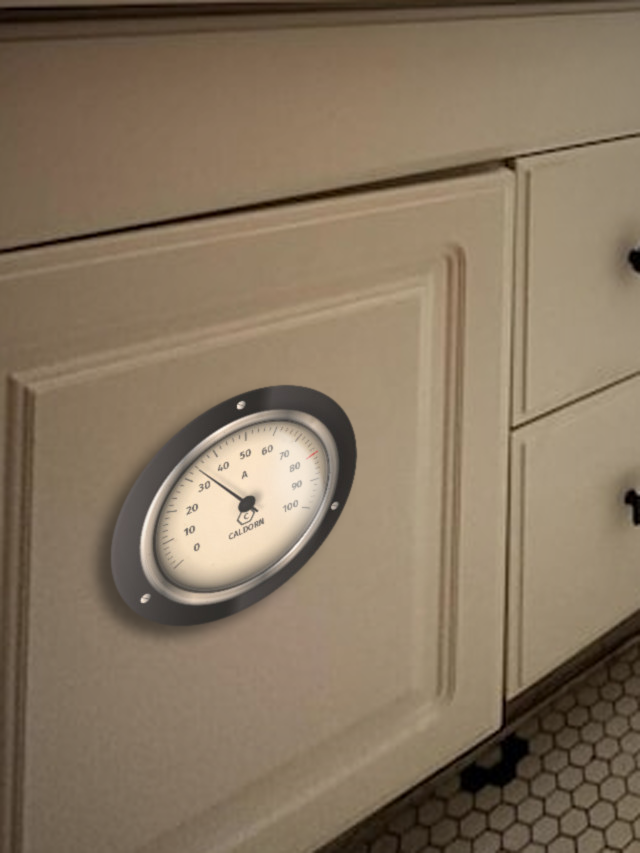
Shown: 34 A
